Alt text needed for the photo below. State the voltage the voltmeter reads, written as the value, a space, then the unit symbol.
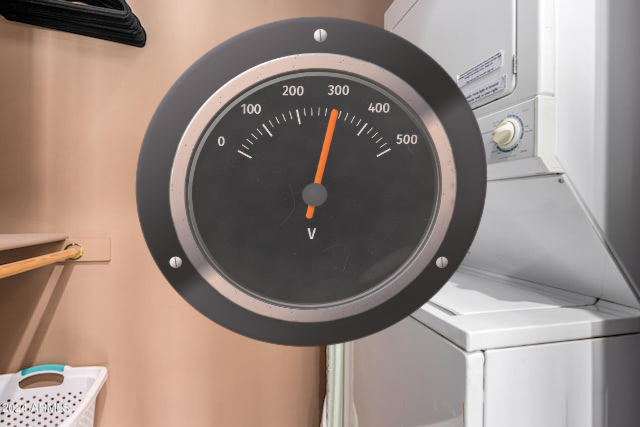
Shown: 300 V
